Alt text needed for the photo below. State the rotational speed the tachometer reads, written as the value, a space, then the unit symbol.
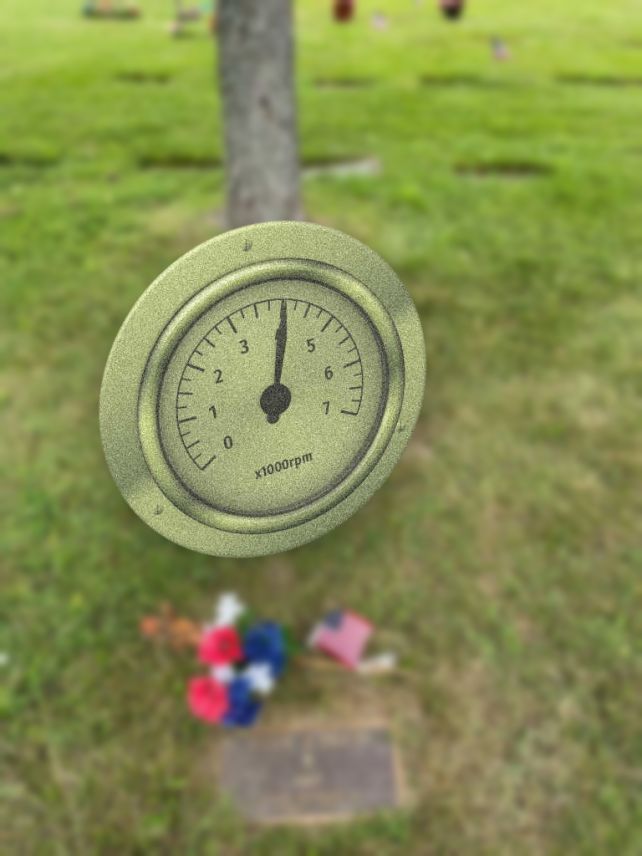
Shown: 4000 rpm
